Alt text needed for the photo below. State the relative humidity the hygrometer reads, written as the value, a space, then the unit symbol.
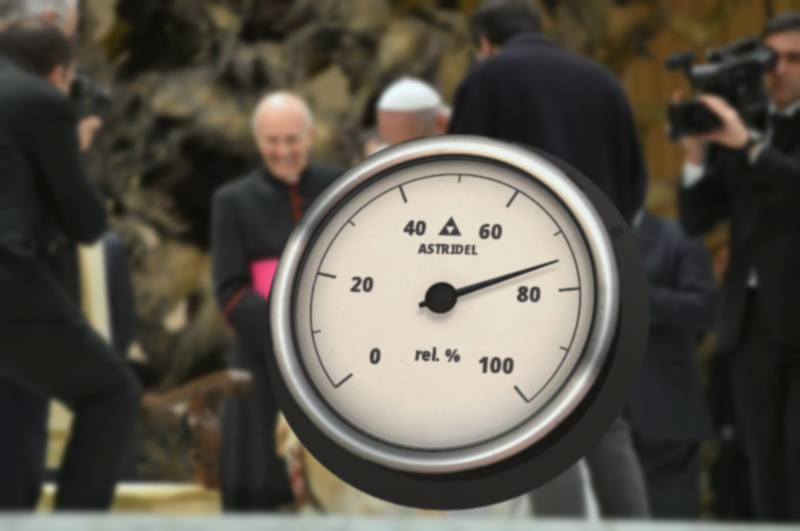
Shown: 75 %
